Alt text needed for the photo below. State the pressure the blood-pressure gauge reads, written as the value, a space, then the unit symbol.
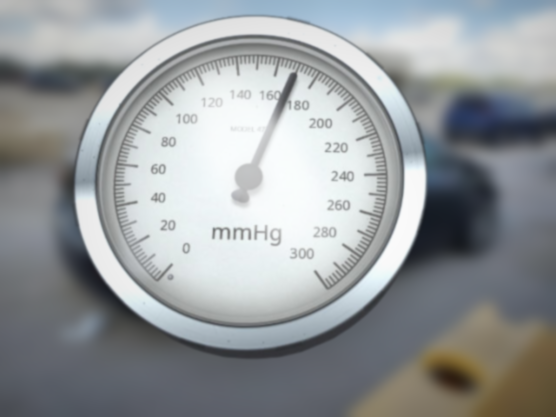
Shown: 170 mmHg
